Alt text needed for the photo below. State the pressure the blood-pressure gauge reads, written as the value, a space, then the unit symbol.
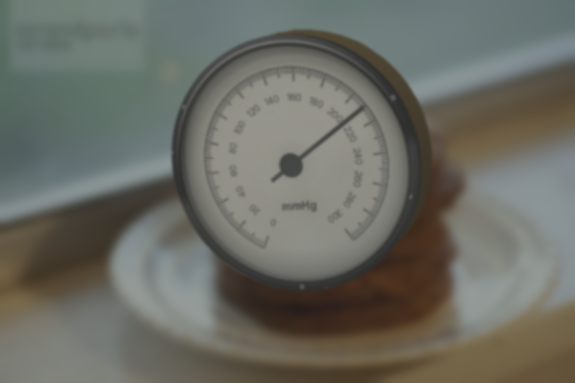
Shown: 210 mmHg
